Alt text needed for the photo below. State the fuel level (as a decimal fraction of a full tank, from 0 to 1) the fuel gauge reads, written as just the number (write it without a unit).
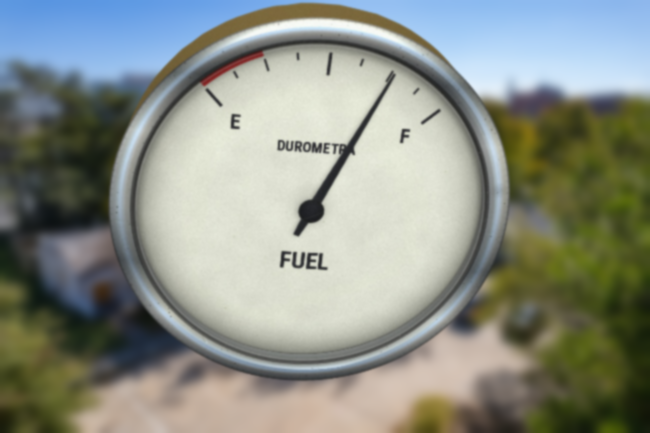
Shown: 0.75
